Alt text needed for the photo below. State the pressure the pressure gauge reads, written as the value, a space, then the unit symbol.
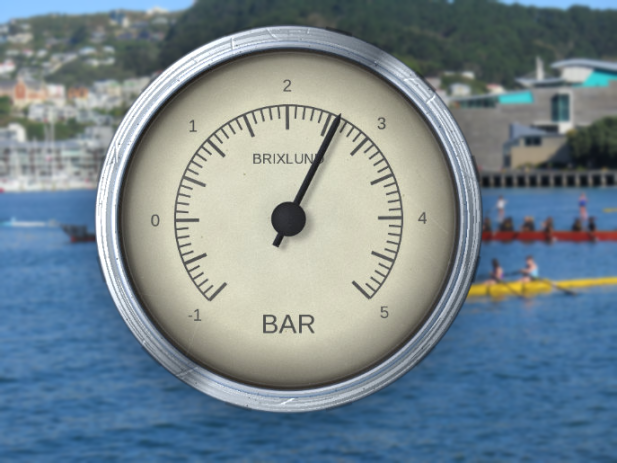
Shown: 2.6 bar
